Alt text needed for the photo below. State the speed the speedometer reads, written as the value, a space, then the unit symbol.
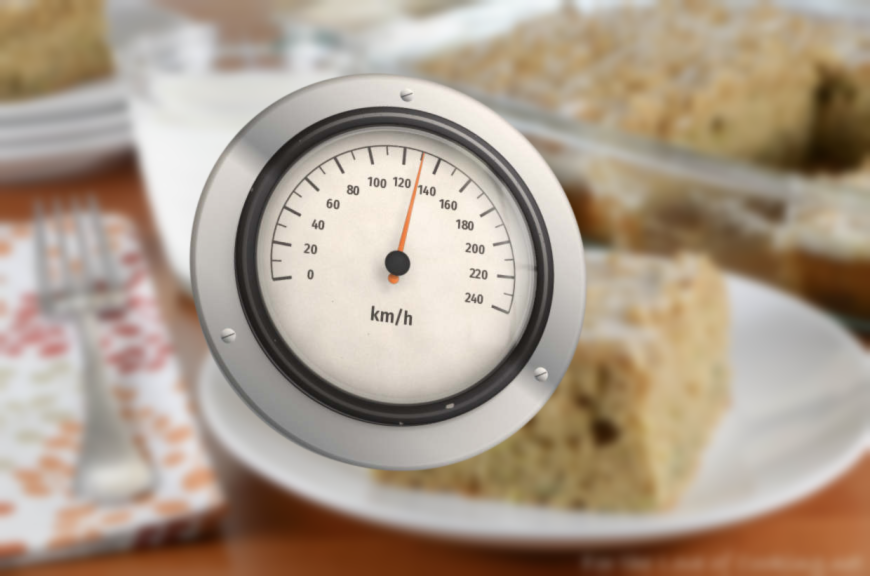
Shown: 130 km/h
